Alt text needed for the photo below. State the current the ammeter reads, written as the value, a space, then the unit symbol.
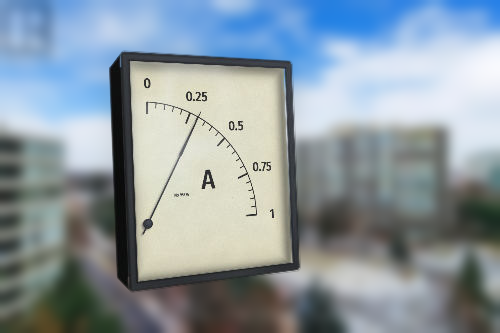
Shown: 0.3 A
